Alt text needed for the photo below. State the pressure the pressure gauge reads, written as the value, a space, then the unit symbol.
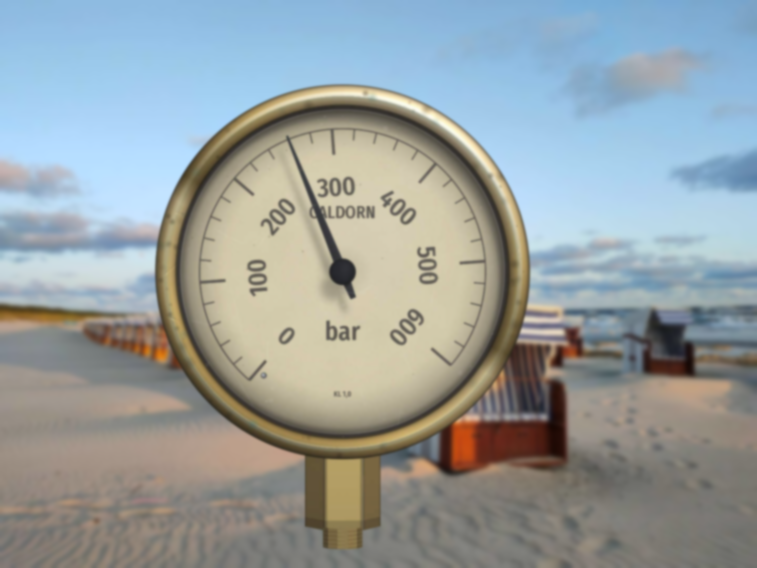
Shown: 260 bar
